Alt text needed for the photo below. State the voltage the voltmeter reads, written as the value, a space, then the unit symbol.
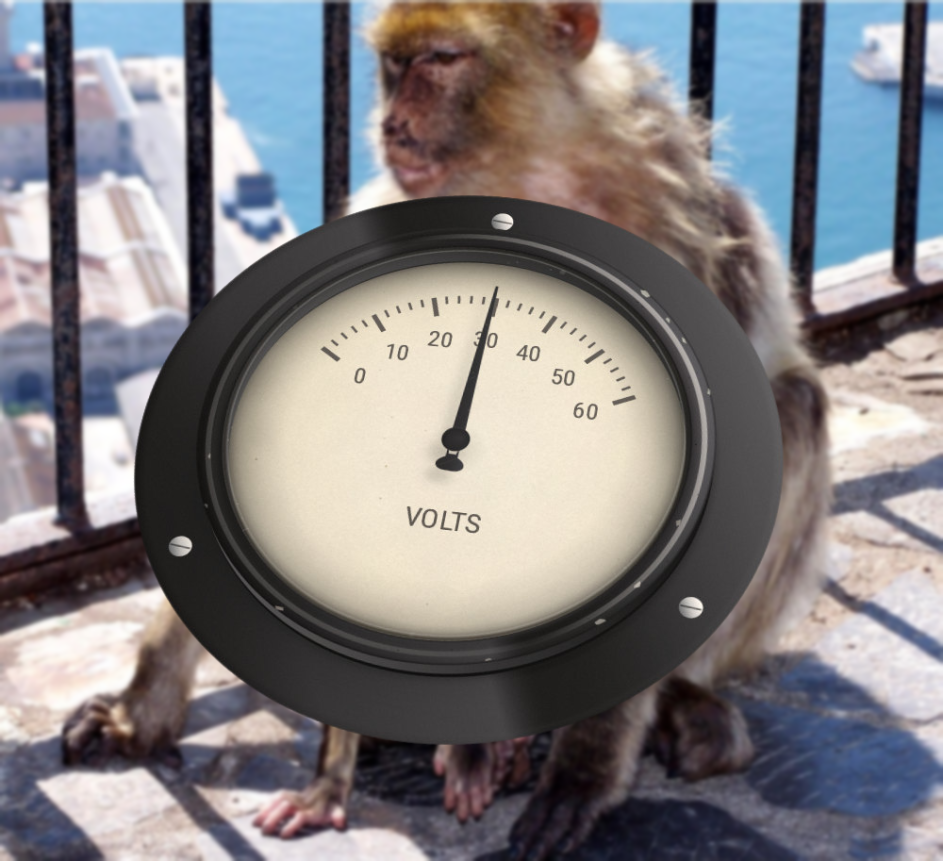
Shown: 30 V
